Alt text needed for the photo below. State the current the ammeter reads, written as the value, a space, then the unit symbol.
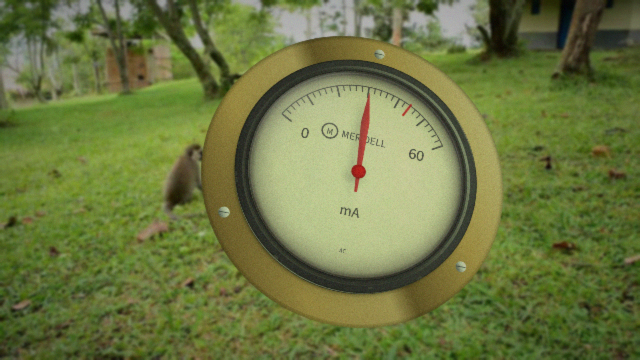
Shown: 30 mA
